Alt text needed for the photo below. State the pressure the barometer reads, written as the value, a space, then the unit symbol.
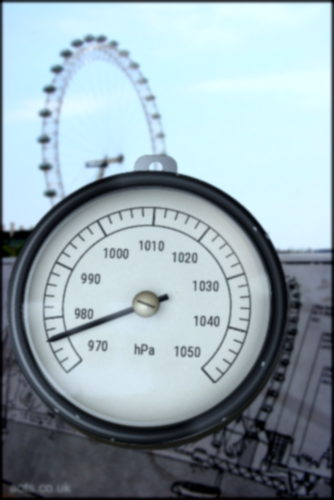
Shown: 976 hPa
